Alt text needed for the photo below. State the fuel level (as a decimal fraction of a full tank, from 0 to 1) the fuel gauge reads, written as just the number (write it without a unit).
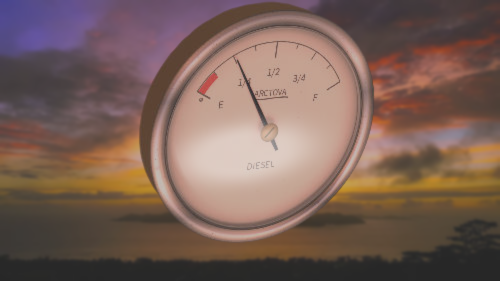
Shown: 0.25
